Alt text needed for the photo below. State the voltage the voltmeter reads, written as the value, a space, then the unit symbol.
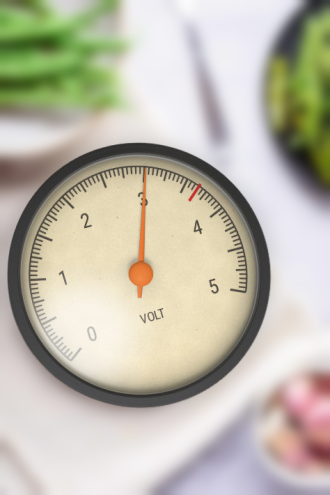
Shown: 3 V
